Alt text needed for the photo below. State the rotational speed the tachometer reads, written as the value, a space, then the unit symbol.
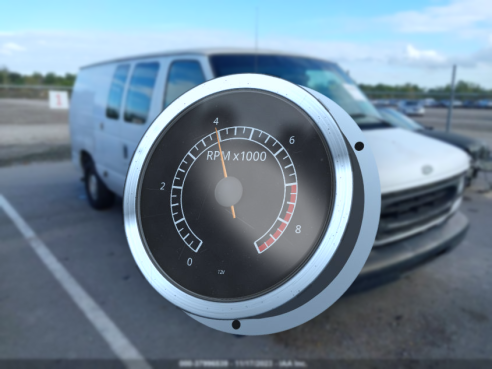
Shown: 4000 rpm
